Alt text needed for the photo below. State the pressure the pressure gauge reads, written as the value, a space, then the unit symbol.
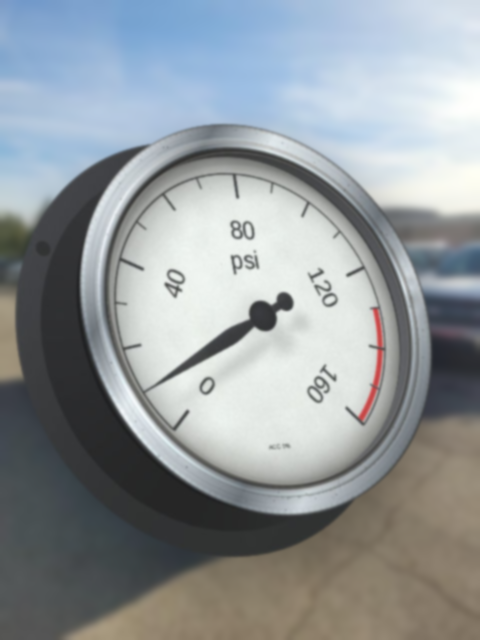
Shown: 10 psi
